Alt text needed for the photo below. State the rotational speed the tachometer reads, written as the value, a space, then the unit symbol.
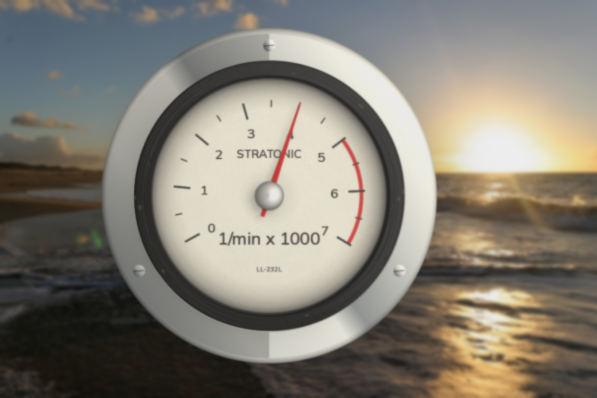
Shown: 4000 rpm
